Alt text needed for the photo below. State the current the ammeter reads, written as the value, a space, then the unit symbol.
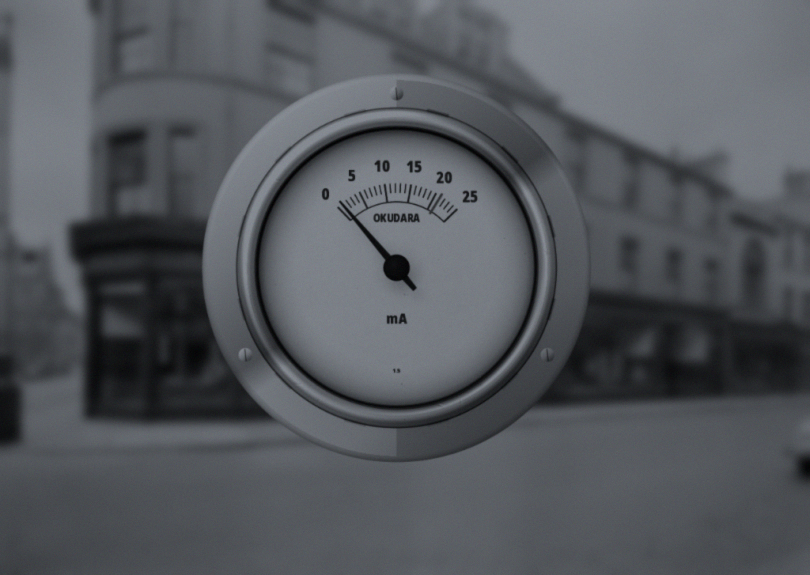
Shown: 1 mA
